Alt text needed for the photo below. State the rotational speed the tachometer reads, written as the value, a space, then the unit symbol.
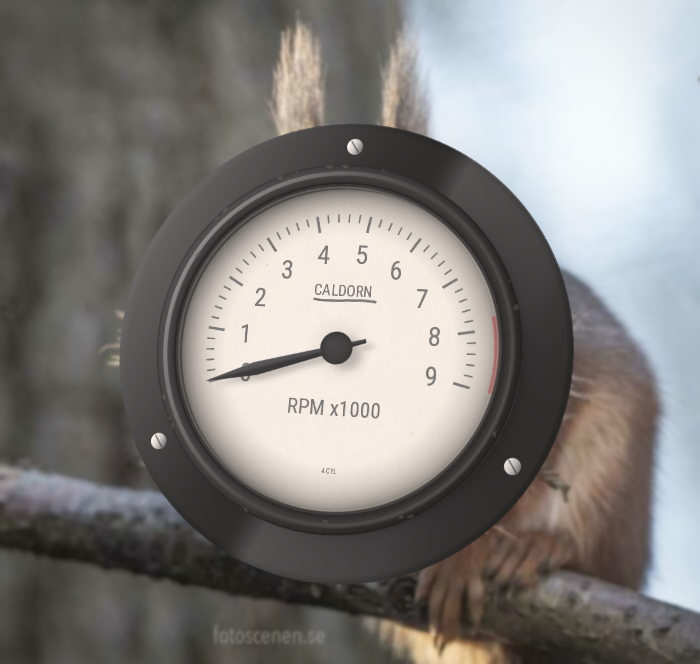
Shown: 0 rpm
